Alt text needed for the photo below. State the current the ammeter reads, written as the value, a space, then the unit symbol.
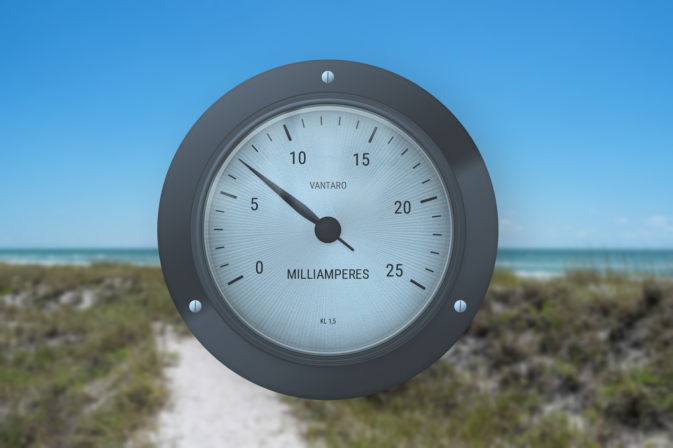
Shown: 7 mA
